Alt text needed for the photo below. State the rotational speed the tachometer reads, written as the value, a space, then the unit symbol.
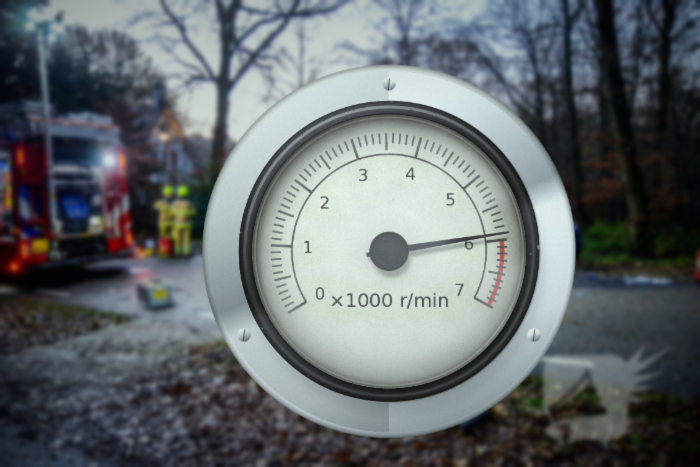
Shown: 5900 rpm
